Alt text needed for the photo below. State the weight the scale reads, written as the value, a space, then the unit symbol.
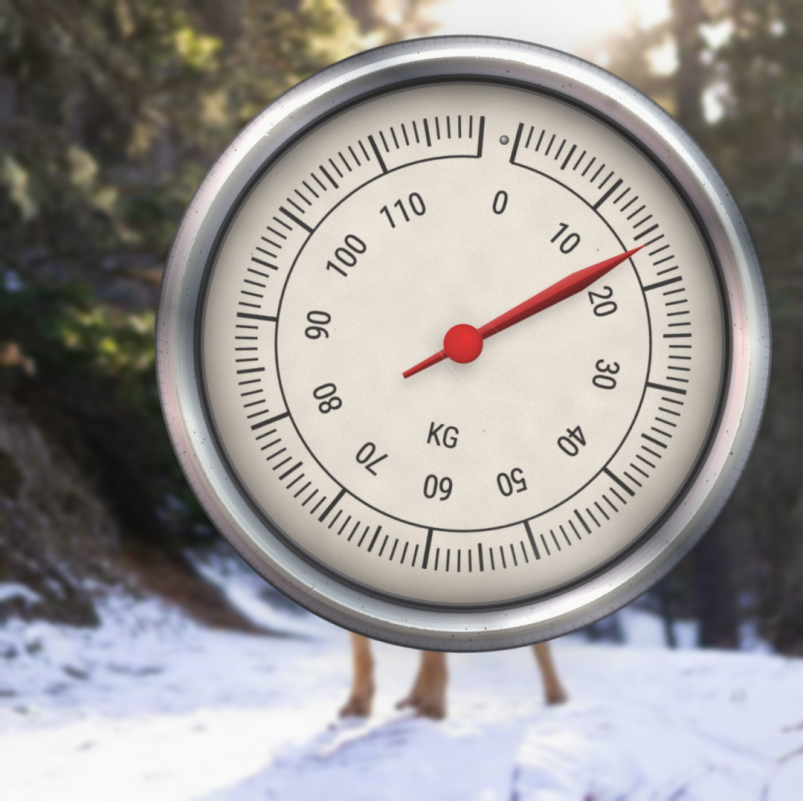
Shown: 16 kg
